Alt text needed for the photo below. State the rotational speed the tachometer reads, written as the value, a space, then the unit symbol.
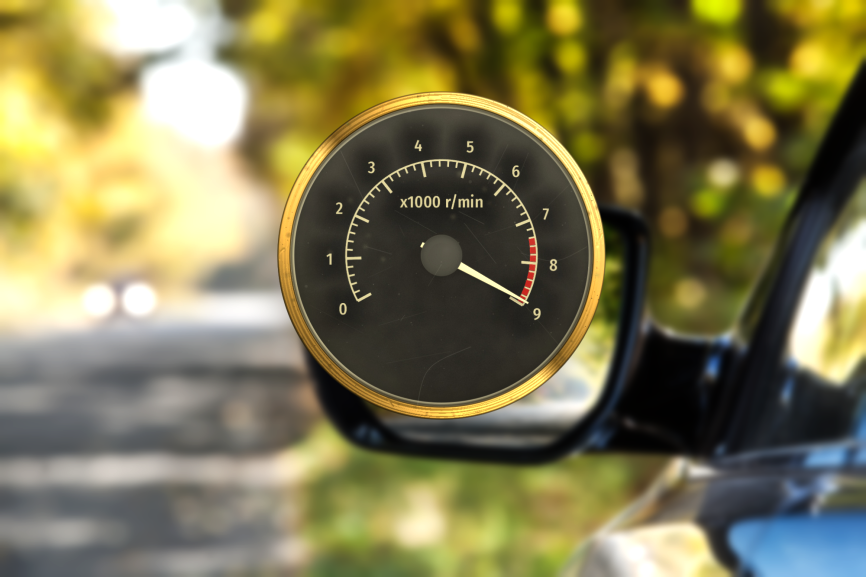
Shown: 8900 rpm
